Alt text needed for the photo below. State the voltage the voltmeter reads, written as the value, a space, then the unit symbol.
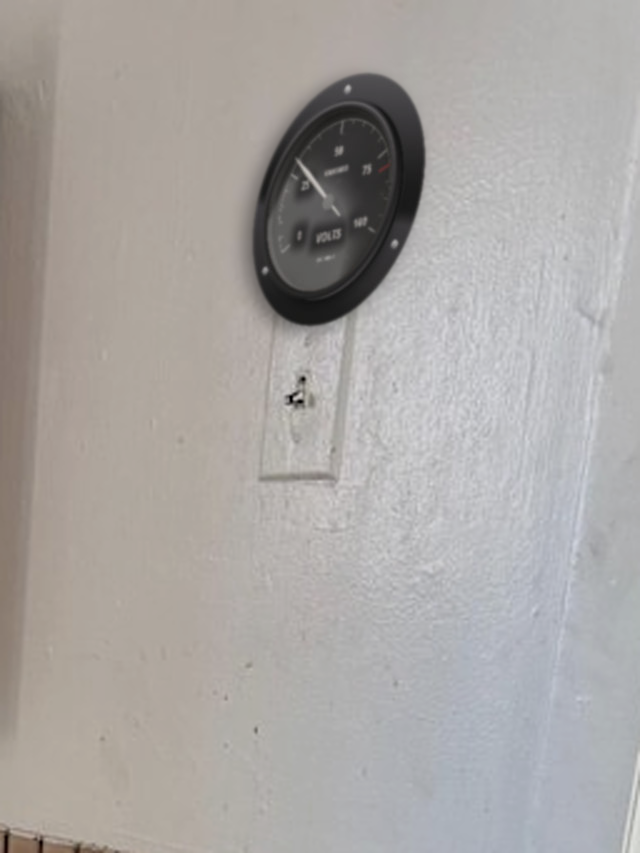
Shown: 30 V
